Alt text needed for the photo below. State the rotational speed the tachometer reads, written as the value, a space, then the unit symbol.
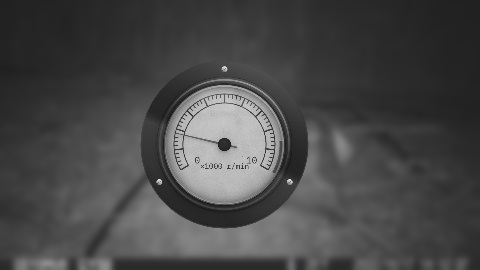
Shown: 1800 rpm
